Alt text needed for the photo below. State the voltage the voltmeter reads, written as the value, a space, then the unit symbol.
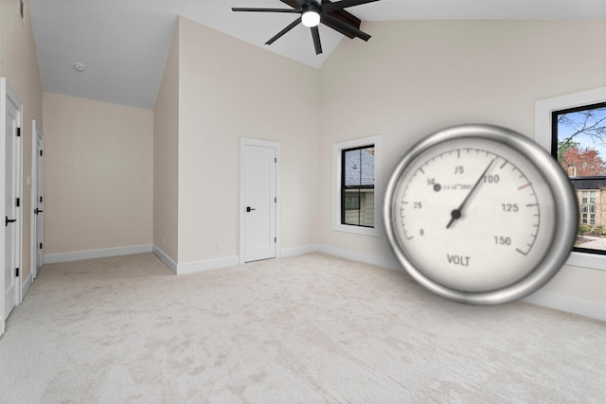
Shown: 95 V
